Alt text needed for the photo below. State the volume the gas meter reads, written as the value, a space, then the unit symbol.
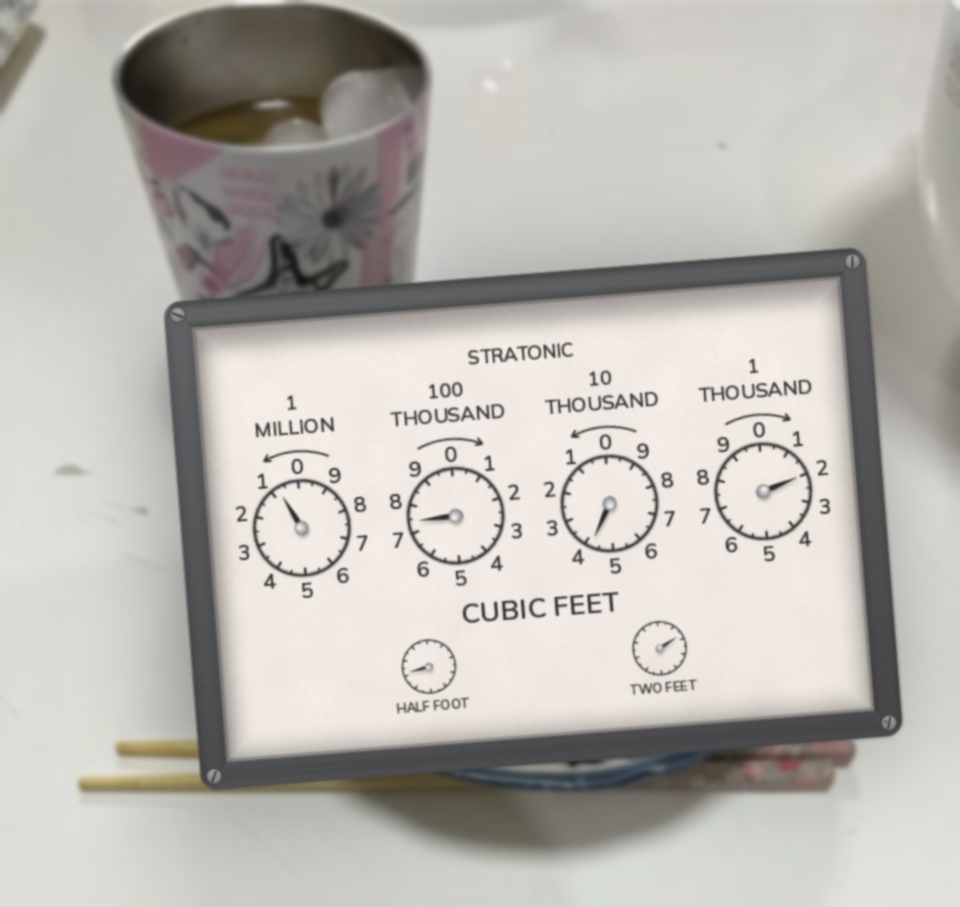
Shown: 74200 ft³
